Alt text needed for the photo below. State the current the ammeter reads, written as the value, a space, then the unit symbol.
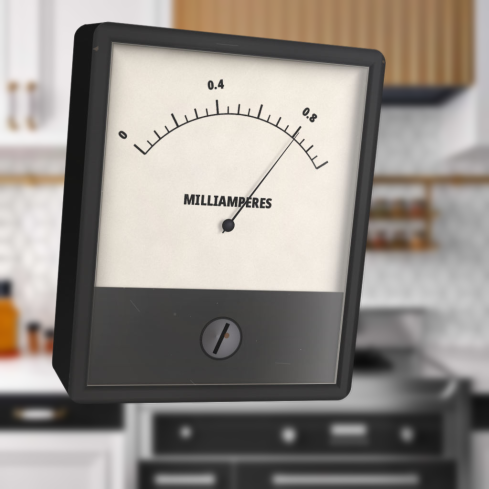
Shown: 0.8 mA
